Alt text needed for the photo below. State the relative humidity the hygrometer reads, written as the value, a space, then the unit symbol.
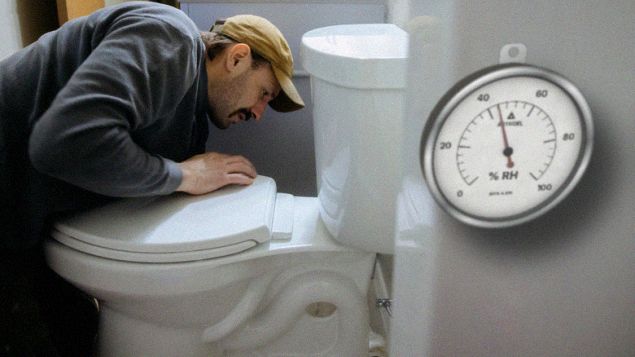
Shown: 44 %
